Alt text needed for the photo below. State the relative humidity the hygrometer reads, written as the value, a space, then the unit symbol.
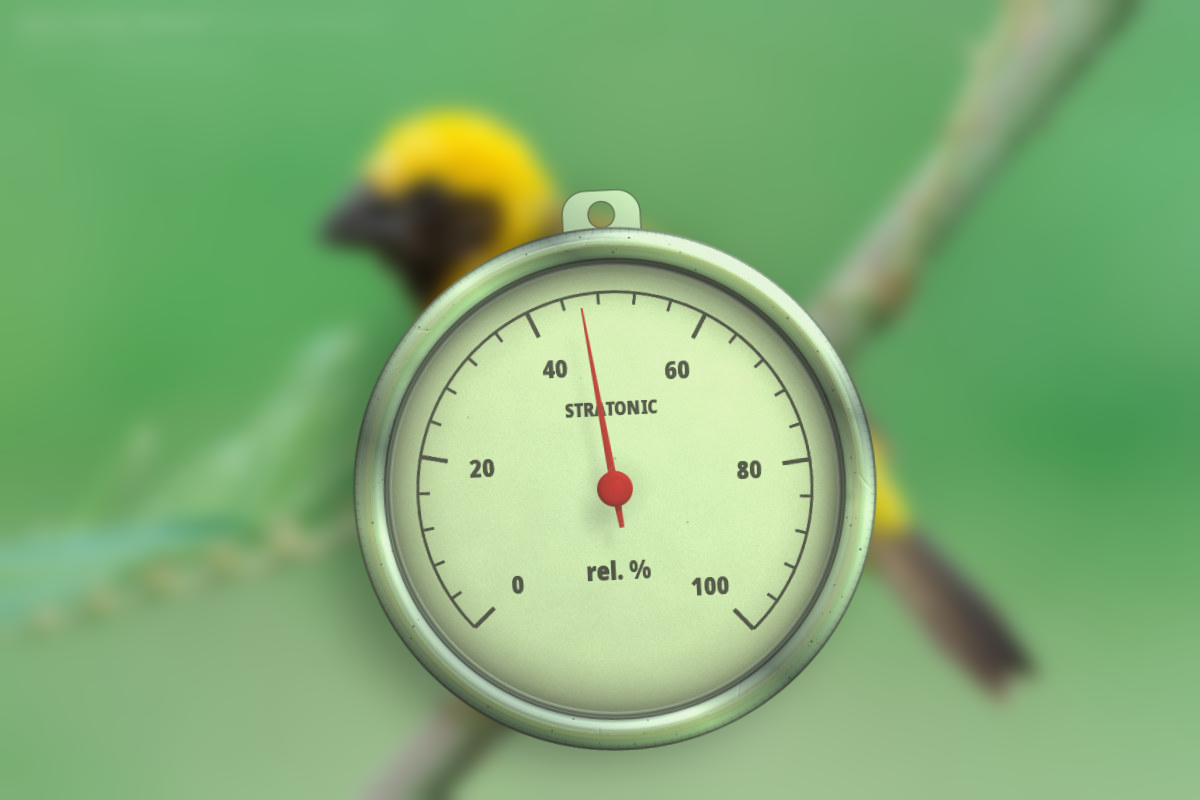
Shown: 46 %
